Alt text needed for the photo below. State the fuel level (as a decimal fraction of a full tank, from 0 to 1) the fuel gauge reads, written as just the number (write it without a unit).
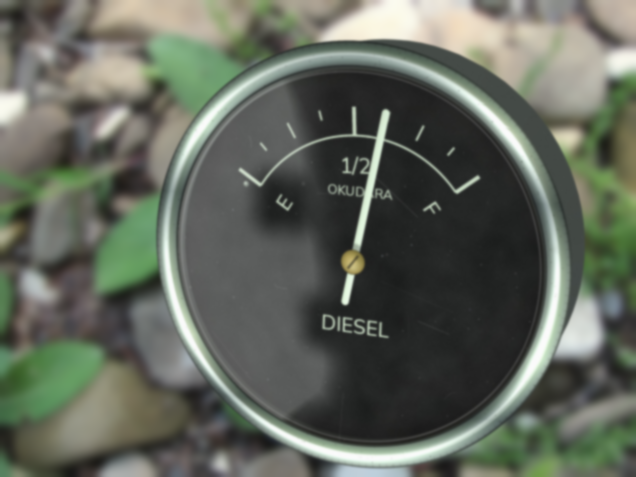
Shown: 0.625
